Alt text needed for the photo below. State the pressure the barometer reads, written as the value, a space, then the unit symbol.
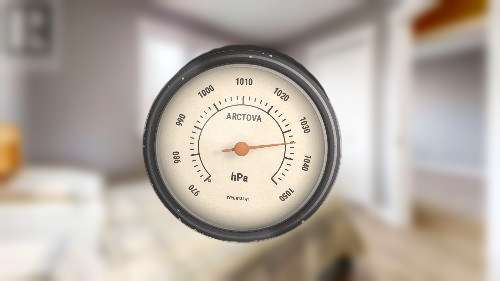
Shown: 1034 hPa
